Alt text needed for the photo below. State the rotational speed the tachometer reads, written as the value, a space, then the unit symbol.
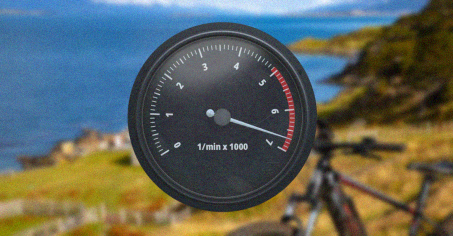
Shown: 6700 rpm
